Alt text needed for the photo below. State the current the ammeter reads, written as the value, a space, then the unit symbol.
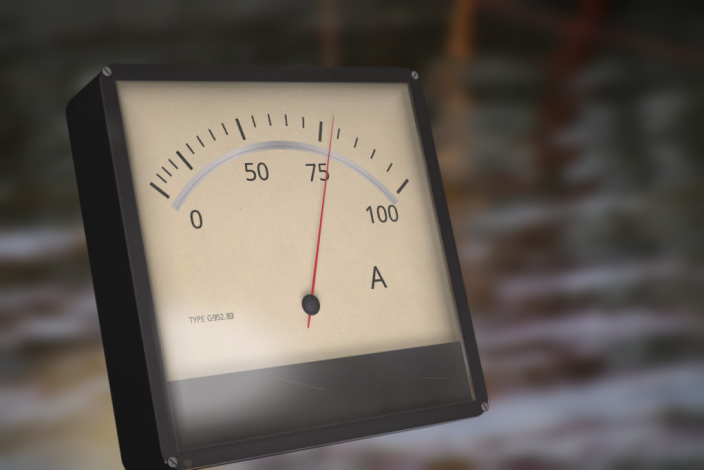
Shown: 77.5 A
